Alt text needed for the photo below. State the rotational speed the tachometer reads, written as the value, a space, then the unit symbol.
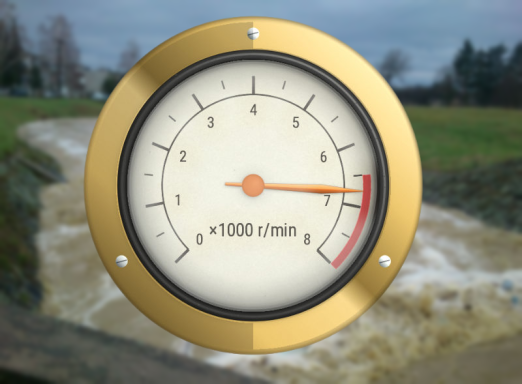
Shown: 6750 rpm
